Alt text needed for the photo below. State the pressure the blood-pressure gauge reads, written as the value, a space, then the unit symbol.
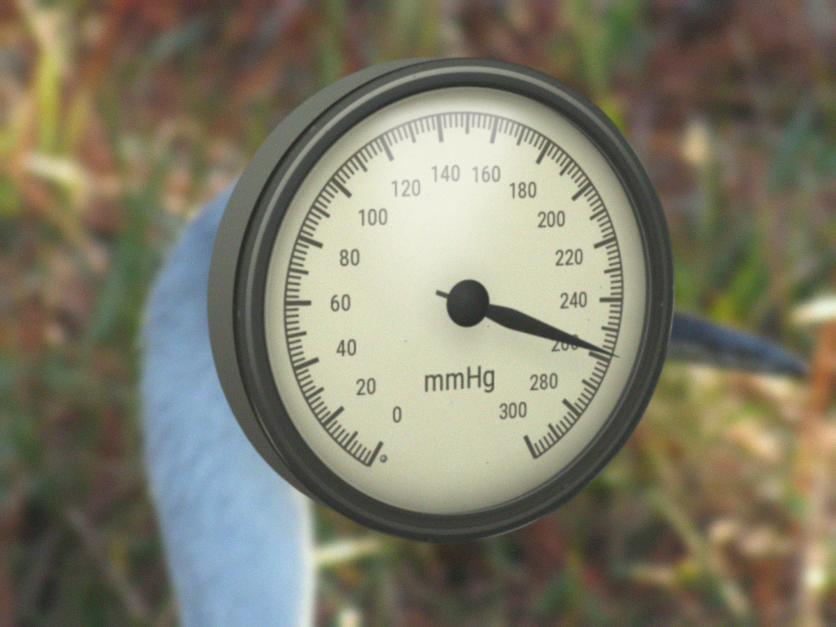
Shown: 258 mmHg
